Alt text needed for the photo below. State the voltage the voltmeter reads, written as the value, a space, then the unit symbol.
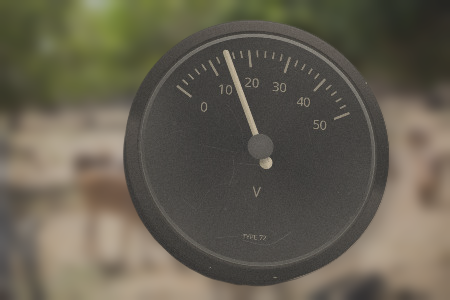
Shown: 14 V
